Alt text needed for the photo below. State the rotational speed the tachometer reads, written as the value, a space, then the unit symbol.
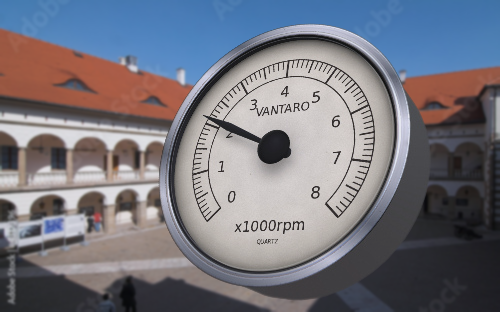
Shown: 2100 rpm
